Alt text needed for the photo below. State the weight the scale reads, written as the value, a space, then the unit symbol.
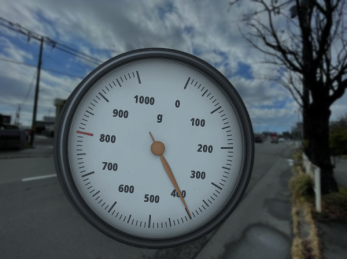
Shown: 400 g
